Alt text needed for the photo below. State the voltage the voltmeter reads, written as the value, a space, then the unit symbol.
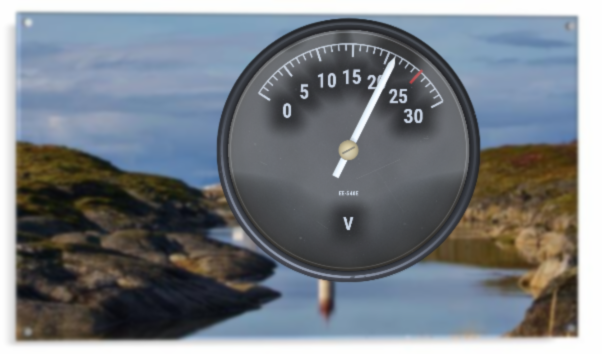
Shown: 21 V
